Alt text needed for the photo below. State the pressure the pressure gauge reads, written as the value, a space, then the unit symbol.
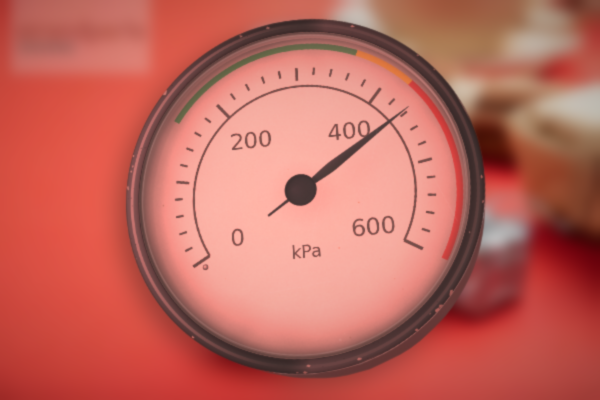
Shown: 440 kPa
